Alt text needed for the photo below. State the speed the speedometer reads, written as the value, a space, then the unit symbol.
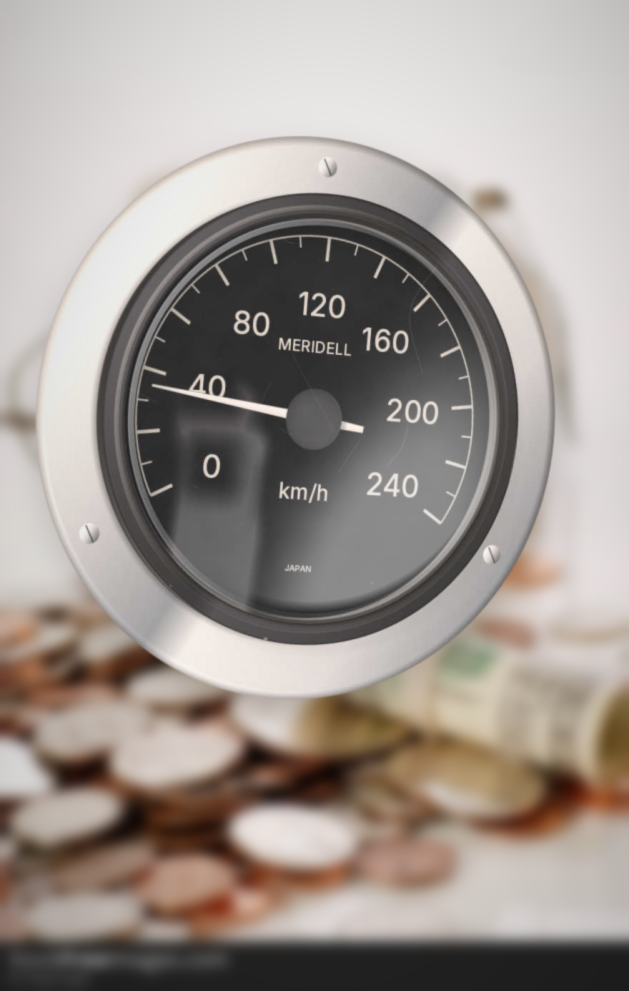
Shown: 35 km/h
